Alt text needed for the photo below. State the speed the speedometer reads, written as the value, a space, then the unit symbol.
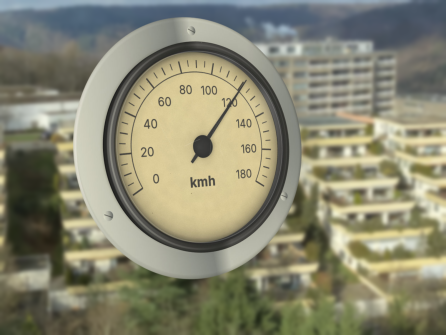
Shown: 120 km/h
